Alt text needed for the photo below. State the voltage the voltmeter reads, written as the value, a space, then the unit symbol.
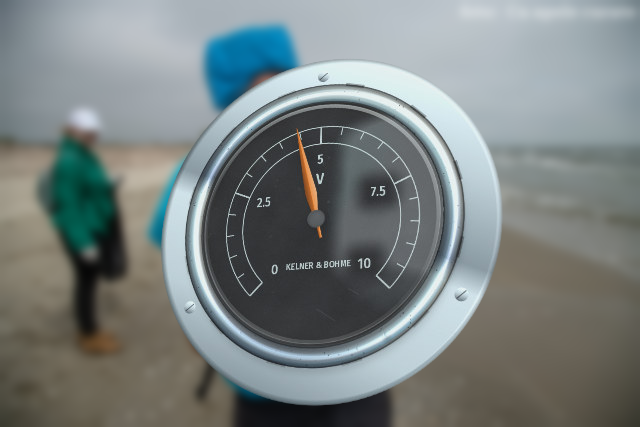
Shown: 4.5 V
